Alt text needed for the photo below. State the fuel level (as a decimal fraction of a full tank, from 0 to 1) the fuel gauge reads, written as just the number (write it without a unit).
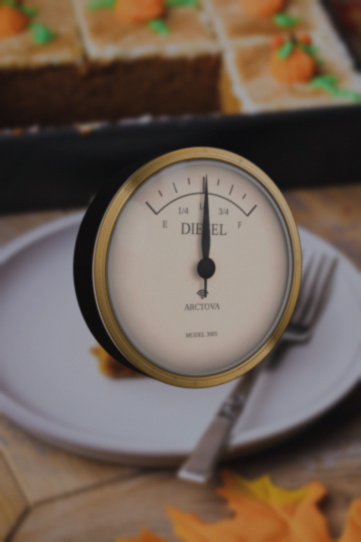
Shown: 0.5
